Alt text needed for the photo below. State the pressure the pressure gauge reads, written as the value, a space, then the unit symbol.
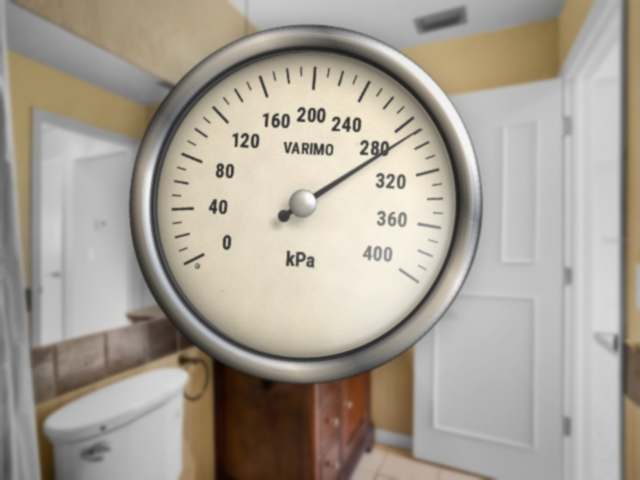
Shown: 290 kPa
